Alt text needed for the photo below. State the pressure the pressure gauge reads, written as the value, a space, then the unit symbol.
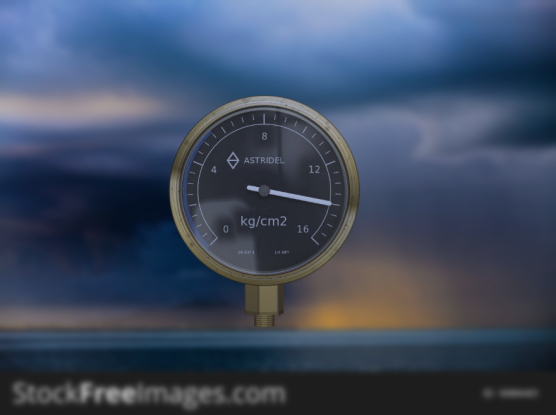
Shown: 14 kg/cm²
